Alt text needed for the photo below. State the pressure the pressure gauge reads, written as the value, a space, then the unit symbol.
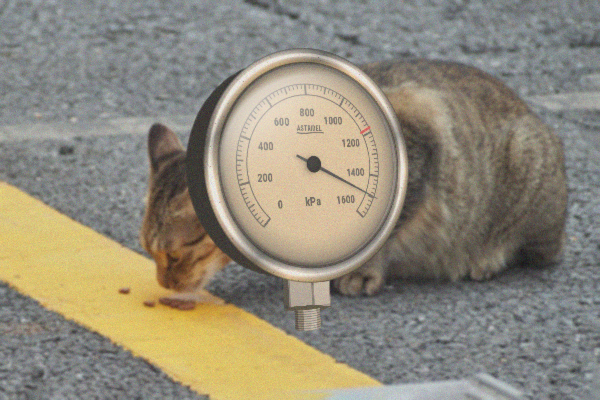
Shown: 1500 kPa
